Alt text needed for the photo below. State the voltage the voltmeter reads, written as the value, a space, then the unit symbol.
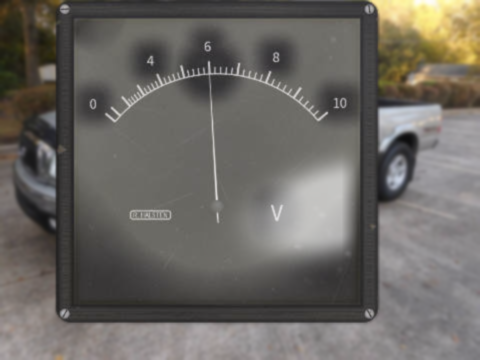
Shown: 6 V
